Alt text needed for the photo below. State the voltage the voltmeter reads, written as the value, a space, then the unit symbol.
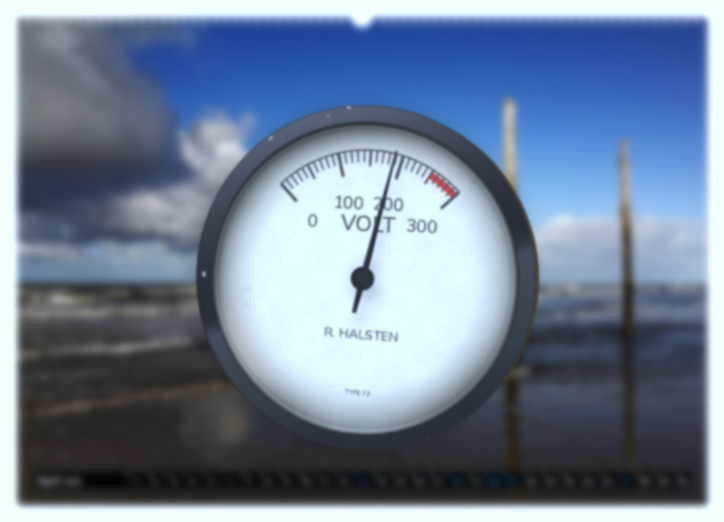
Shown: 190 V
